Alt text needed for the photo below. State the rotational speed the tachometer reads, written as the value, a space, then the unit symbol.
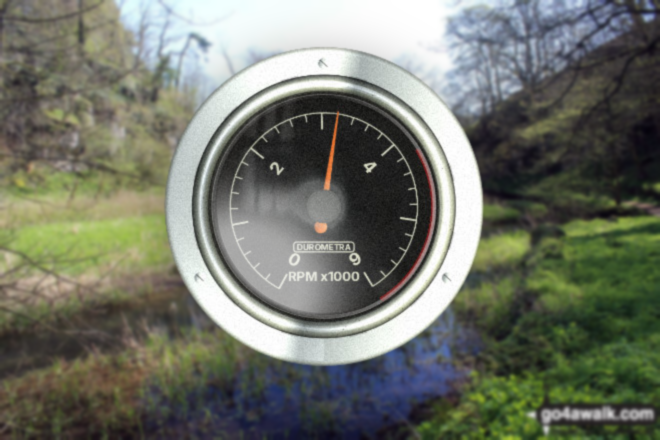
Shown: 3200 rpm
